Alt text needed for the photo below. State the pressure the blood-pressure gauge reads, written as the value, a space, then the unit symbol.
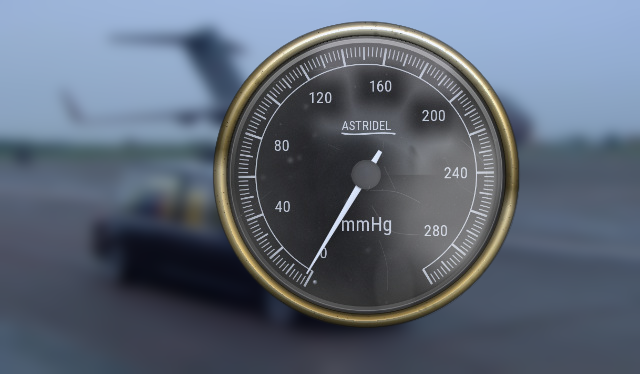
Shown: 2 mmHg
